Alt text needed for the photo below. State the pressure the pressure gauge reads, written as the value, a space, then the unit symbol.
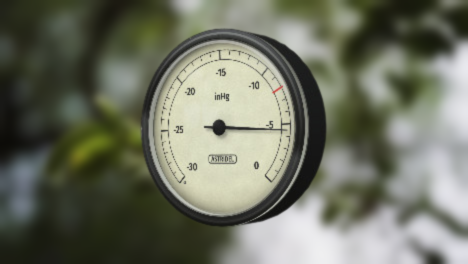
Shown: -4.5 inHg
